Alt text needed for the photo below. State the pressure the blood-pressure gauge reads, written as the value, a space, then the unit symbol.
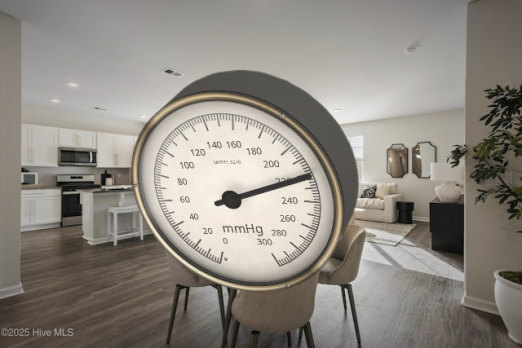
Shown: 220 mmHg
